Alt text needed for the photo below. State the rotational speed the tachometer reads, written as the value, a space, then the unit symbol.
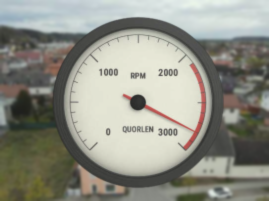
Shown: 2800 rpm
